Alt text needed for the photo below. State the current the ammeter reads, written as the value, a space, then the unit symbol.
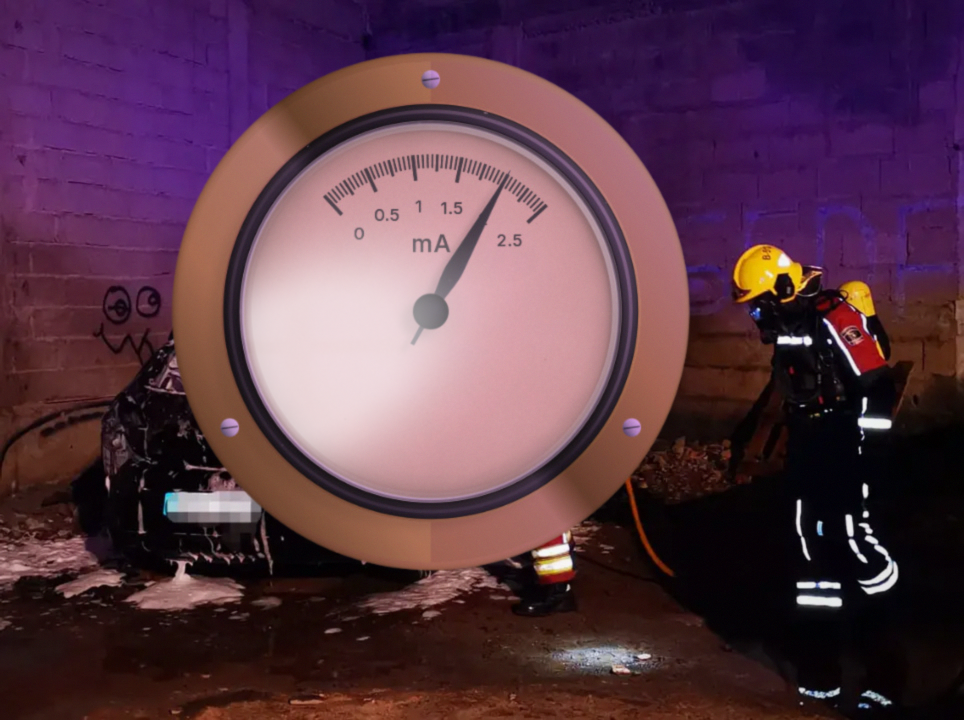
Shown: 2 mA
